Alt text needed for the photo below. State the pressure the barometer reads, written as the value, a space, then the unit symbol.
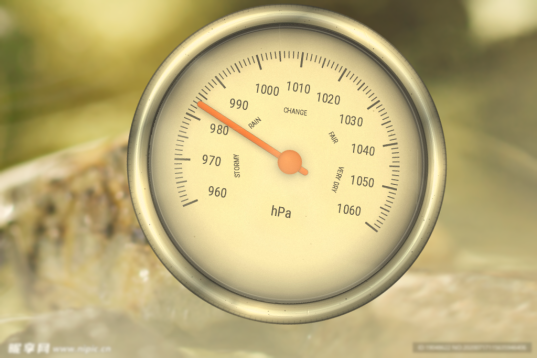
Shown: 983 hPa
